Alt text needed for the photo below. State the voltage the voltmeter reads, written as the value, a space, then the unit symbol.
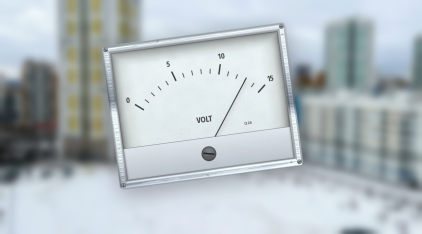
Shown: 13 V
